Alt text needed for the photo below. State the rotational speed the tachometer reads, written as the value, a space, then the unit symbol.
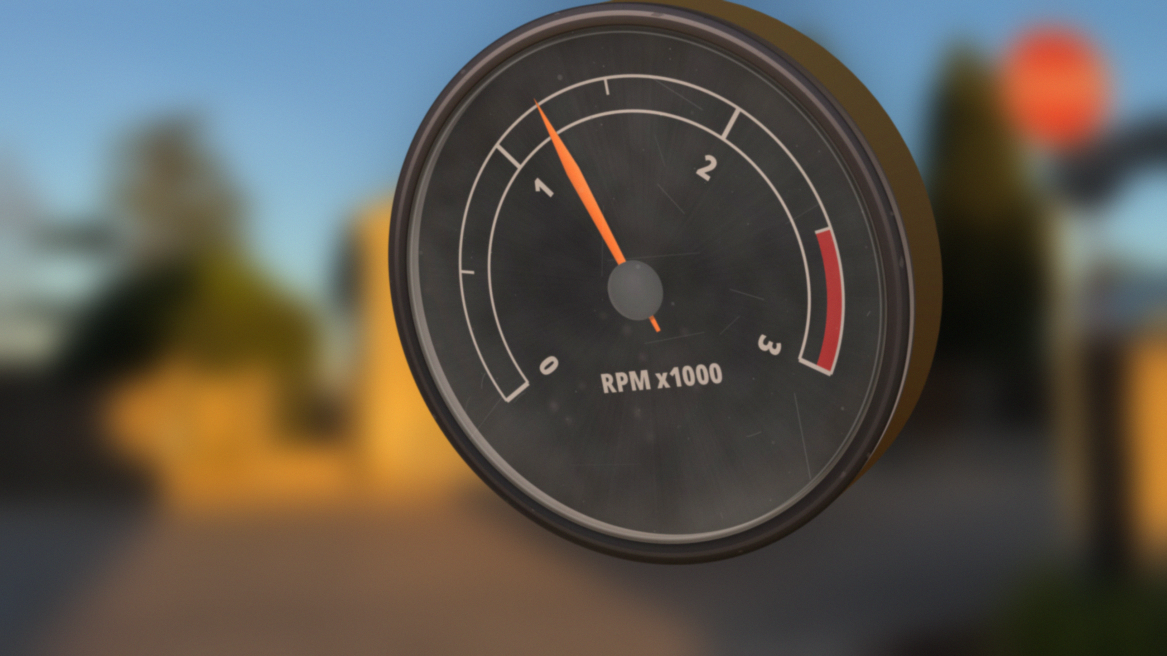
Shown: 1250 rpm
